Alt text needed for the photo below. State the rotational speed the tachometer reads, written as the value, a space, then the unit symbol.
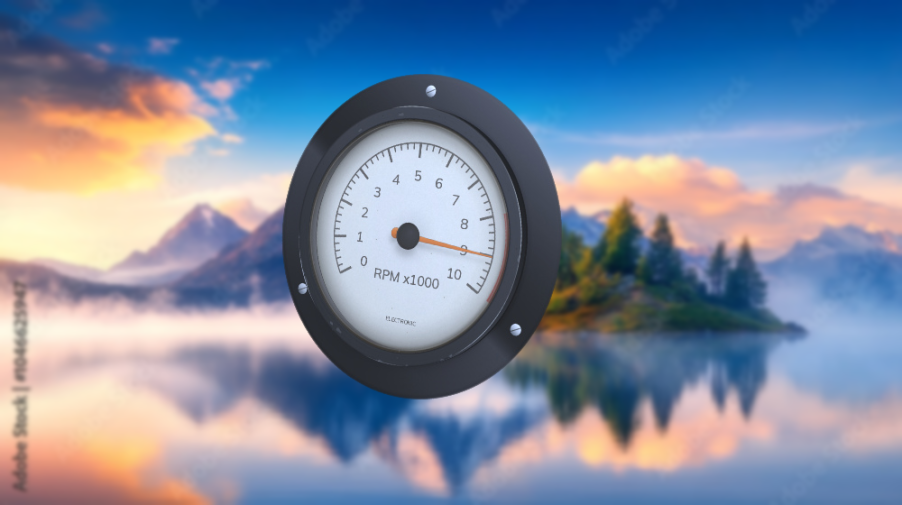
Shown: 9000 rpm
